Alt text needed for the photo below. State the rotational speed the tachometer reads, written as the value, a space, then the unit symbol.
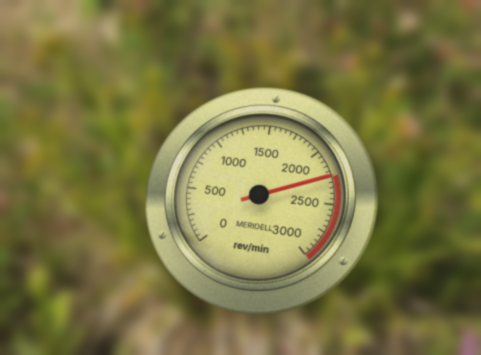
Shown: 2250 rpm
